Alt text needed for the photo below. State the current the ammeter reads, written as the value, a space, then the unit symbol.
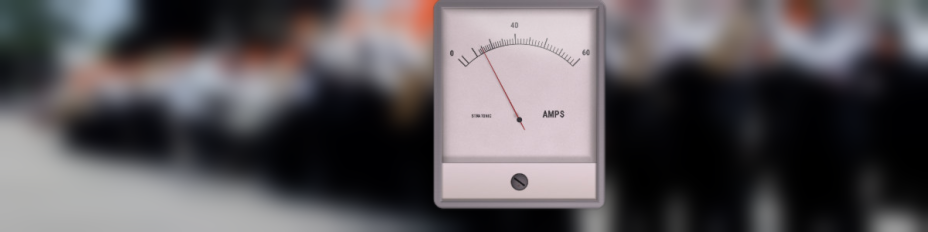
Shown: 25 A
